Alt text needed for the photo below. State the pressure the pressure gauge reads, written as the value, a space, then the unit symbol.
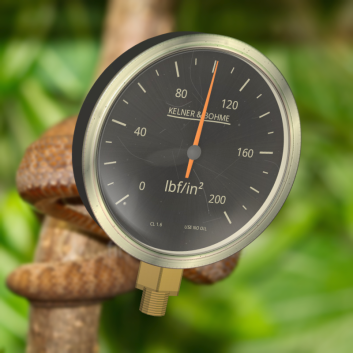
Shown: 100 psi
